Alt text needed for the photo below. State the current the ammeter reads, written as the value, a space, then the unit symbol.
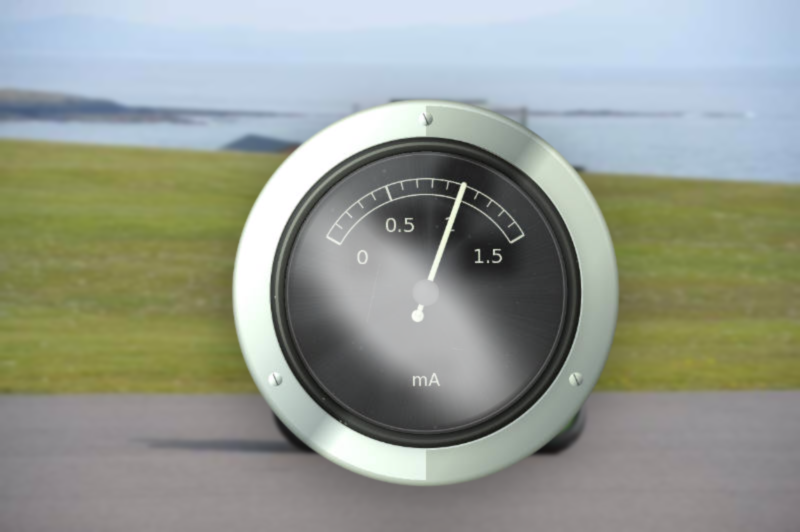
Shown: 1 mA
